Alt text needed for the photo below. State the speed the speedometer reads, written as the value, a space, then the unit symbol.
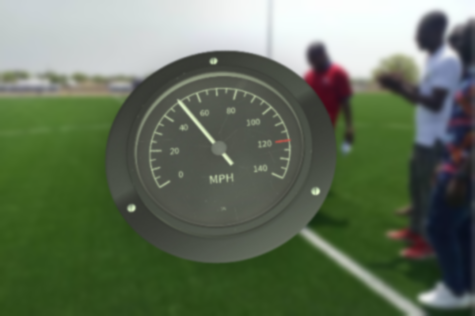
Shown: 50 mph
